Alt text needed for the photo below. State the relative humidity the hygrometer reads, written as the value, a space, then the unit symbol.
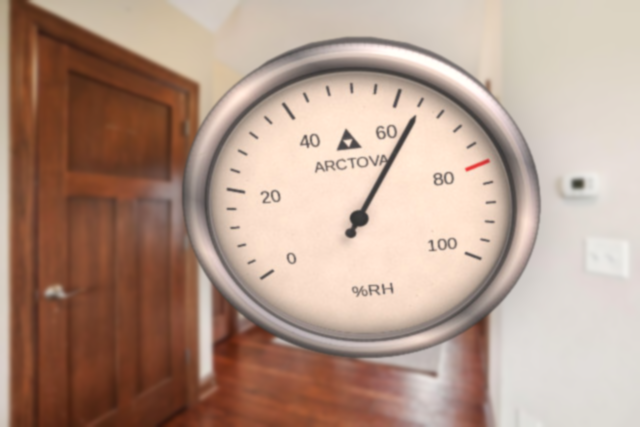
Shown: 64 %
